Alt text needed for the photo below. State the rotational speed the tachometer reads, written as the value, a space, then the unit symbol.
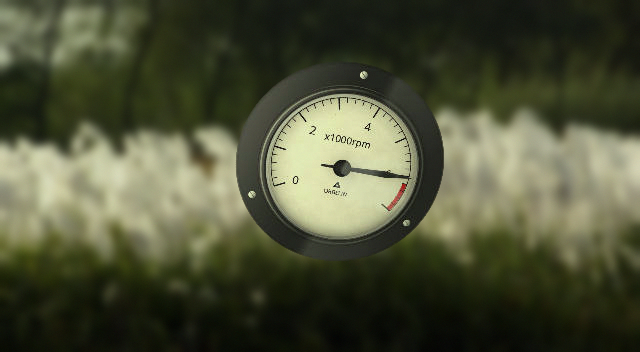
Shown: 6000 rpm
